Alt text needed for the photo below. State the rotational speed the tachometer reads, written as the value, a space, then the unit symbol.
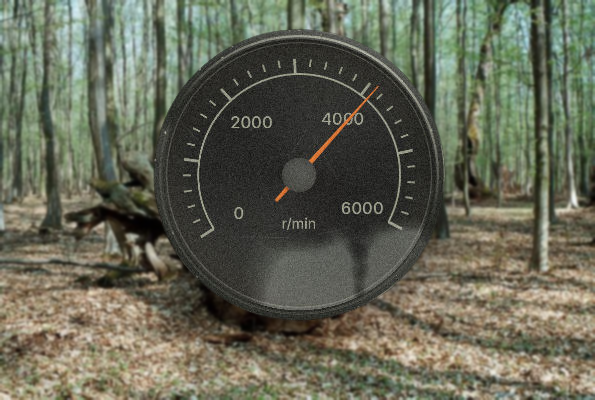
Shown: 4100 rpm
